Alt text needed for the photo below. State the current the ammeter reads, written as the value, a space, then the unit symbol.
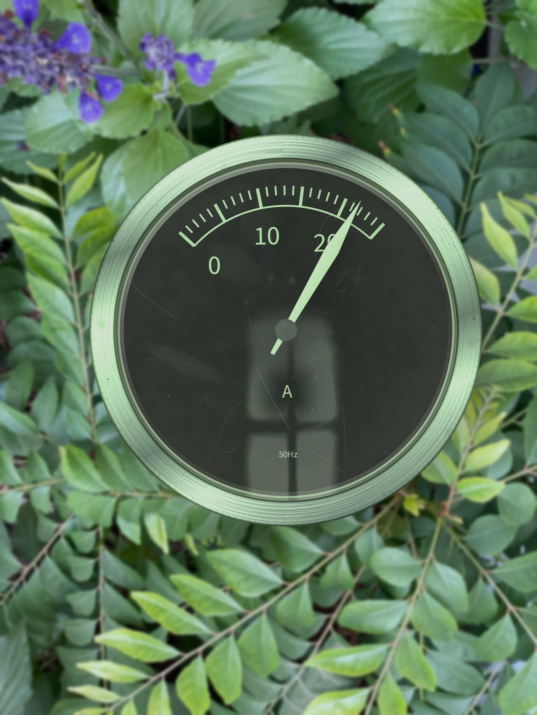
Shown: 21.5 A
